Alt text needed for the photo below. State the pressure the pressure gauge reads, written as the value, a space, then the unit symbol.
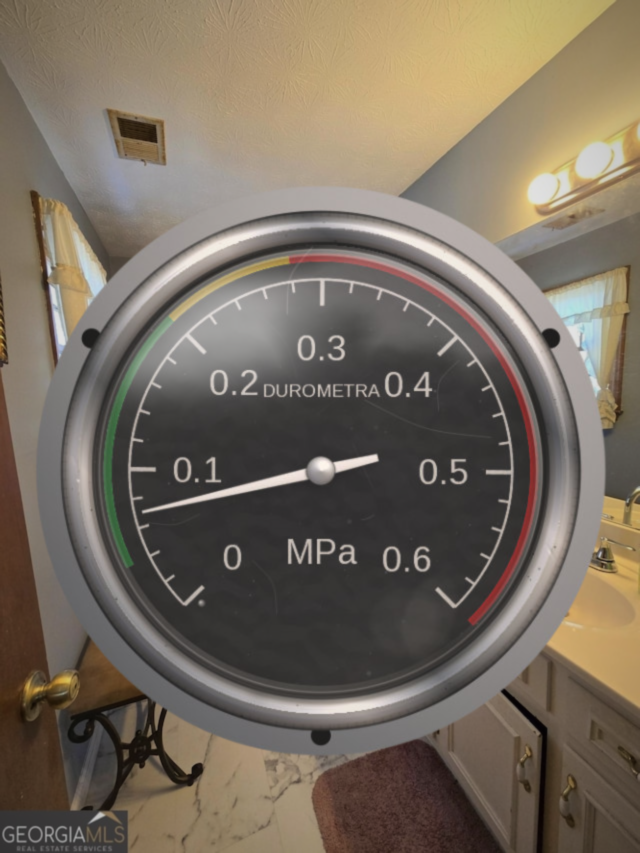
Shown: 0.07 MPa
